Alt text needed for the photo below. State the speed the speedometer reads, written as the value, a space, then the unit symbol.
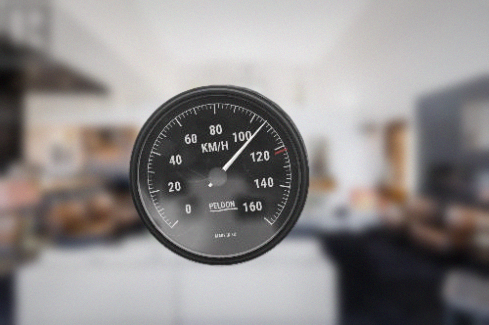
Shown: 106 km/h
